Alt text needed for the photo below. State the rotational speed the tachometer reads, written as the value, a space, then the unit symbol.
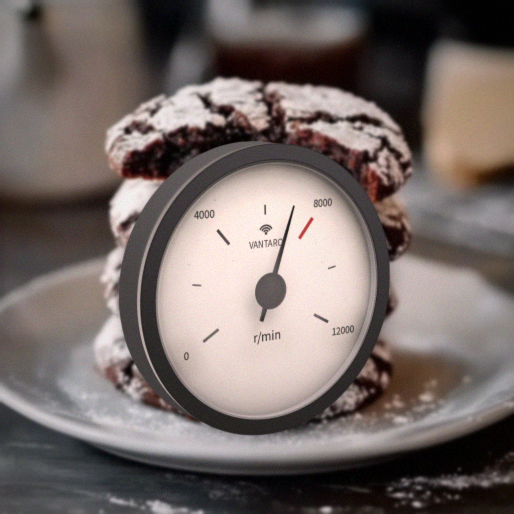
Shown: 7000 rpm
